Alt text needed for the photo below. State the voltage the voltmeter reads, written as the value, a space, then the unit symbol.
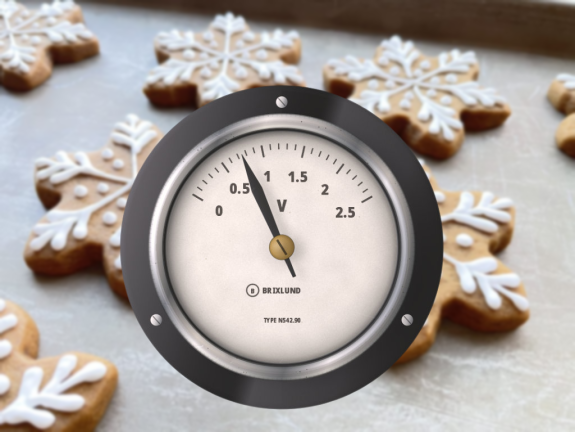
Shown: 0.75 V
